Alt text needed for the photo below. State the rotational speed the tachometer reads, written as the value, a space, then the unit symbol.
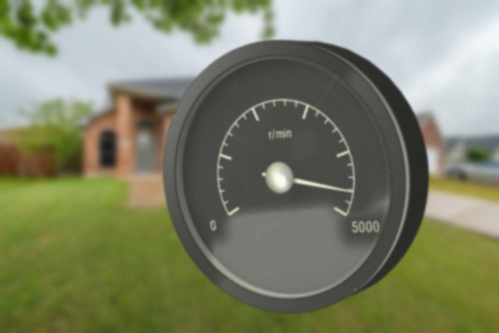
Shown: 4600 rpm
